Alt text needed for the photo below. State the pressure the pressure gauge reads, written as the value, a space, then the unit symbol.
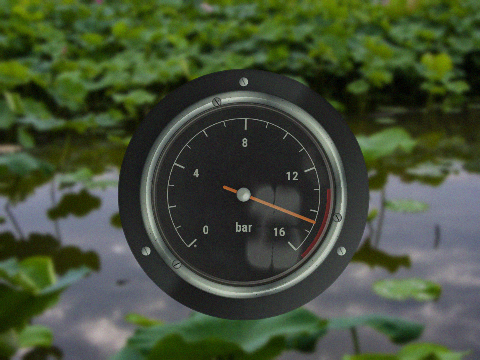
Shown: 14.5 bar
